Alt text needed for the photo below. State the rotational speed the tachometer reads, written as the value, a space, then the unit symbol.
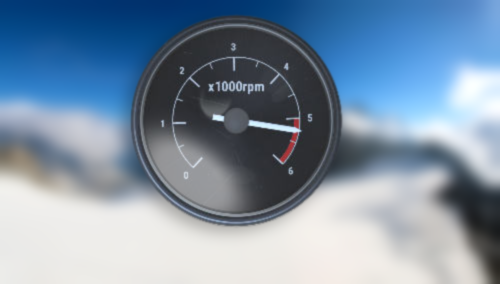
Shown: 5250 rpm
